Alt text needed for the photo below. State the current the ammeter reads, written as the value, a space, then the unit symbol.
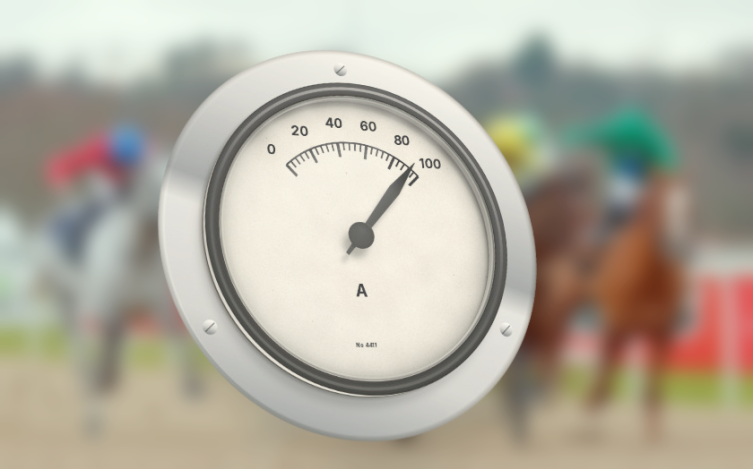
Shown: 92 A
